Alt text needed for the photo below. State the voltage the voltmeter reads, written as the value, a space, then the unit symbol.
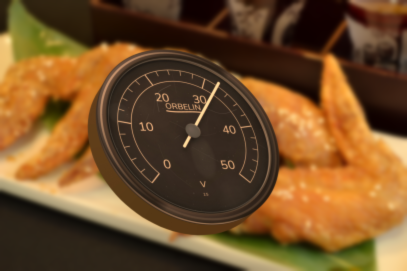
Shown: 32 V
